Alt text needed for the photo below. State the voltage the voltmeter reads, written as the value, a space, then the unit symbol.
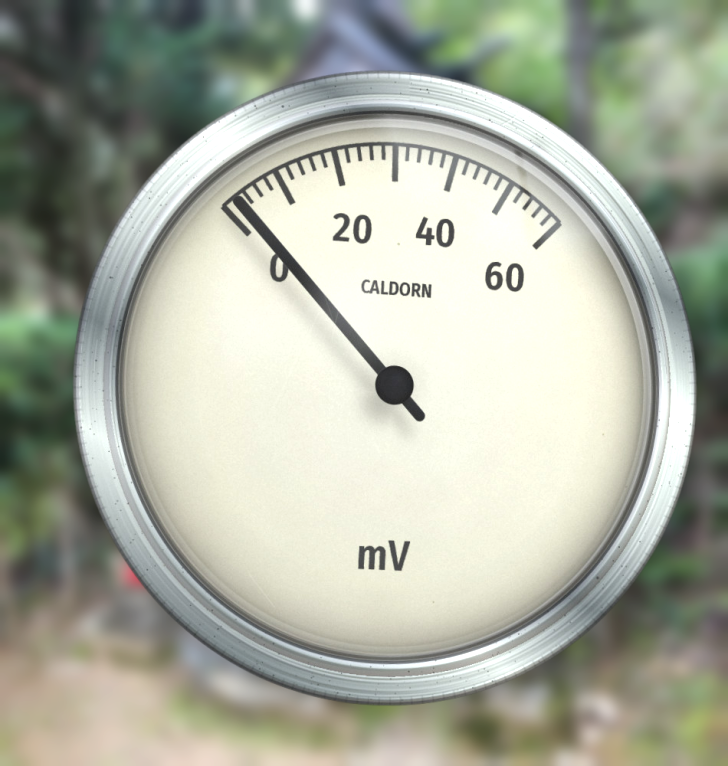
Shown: 2 mV
